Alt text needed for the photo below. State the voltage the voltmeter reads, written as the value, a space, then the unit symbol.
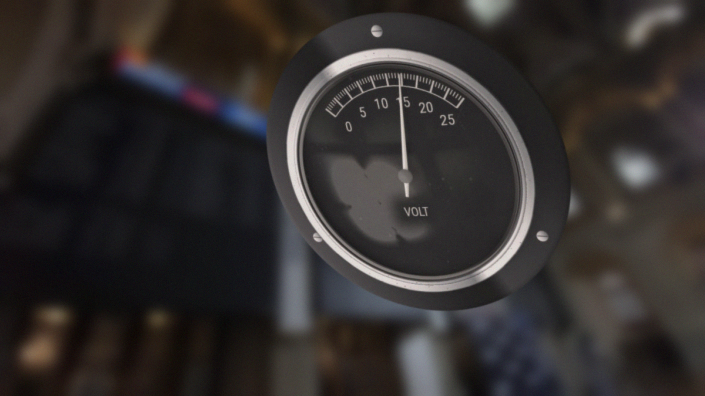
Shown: 15 V
